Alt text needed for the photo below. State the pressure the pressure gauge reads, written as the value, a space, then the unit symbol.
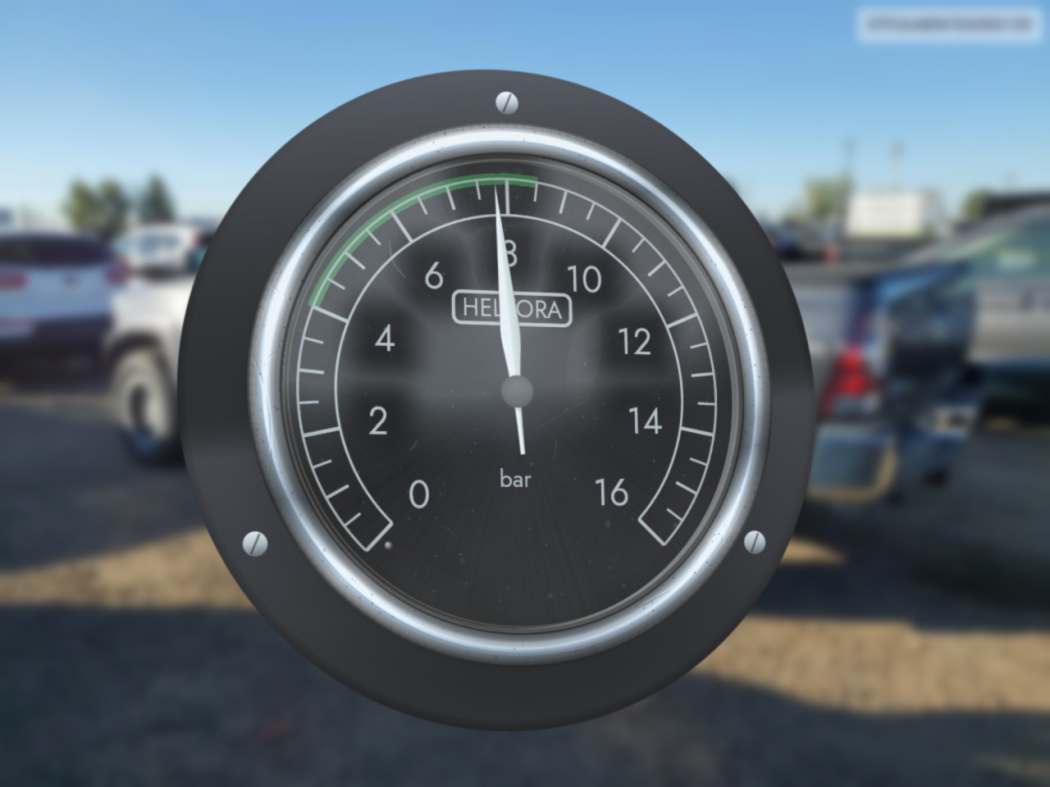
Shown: 7.75 bar
